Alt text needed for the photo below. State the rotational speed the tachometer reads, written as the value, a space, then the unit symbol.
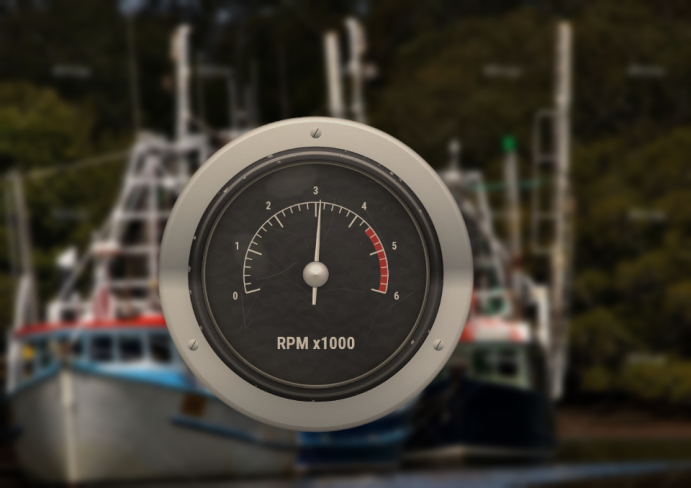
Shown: 3100 rpm
